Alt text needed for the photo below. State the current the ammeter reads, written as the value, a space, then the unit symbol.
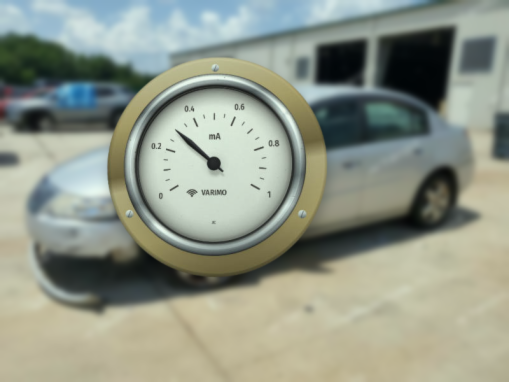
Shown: 0.3 mA
